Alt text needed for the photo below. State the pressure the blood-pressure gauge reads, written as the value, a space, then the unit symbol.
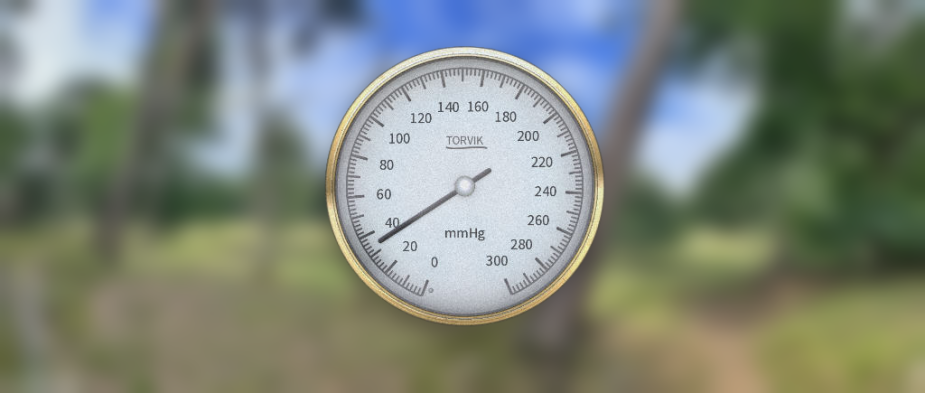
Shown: 34 mmHg
